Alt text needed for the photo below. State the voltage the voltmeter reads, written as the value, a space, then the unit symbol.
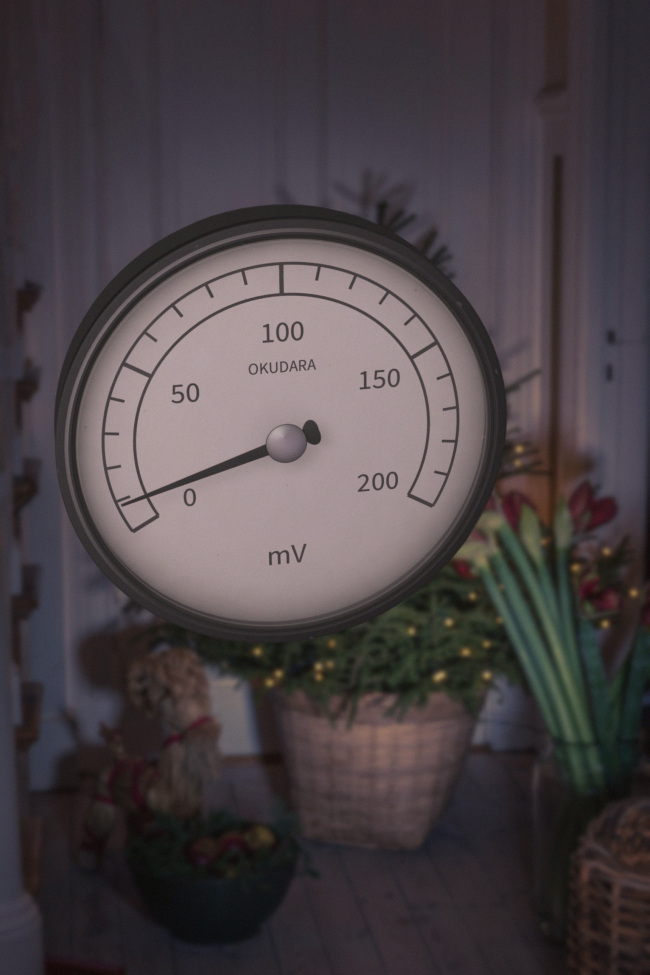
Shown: 10 mV
